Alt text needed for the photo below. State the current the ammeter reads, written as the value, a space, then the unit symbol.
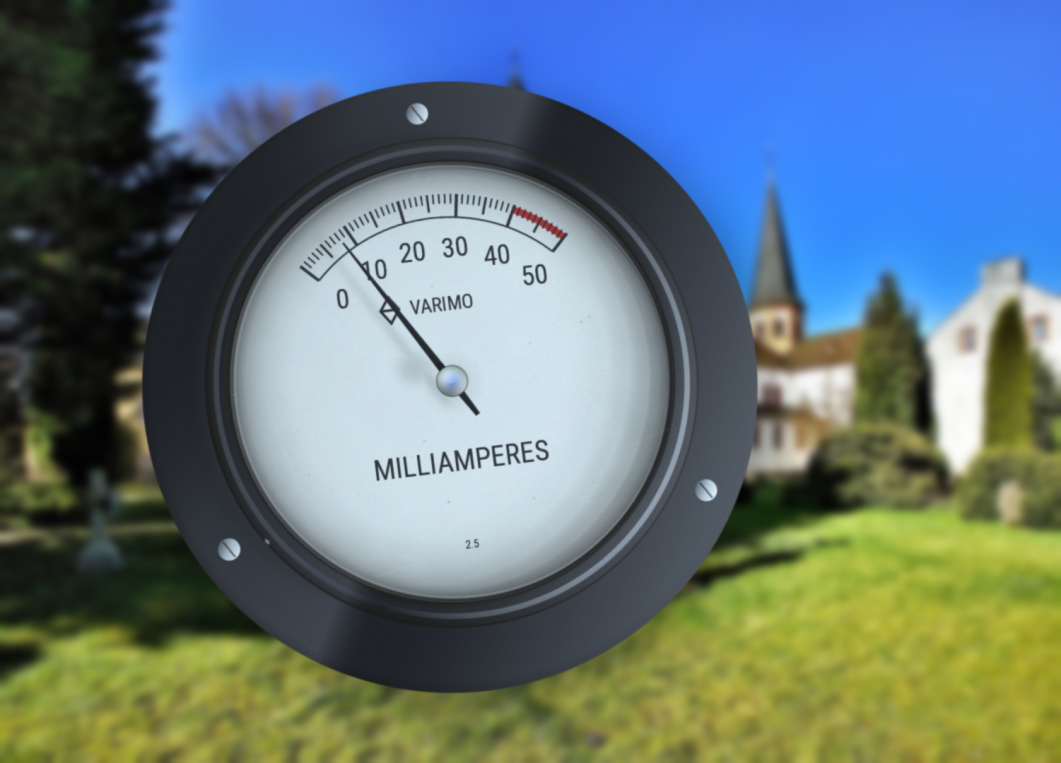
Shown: 8 mA
